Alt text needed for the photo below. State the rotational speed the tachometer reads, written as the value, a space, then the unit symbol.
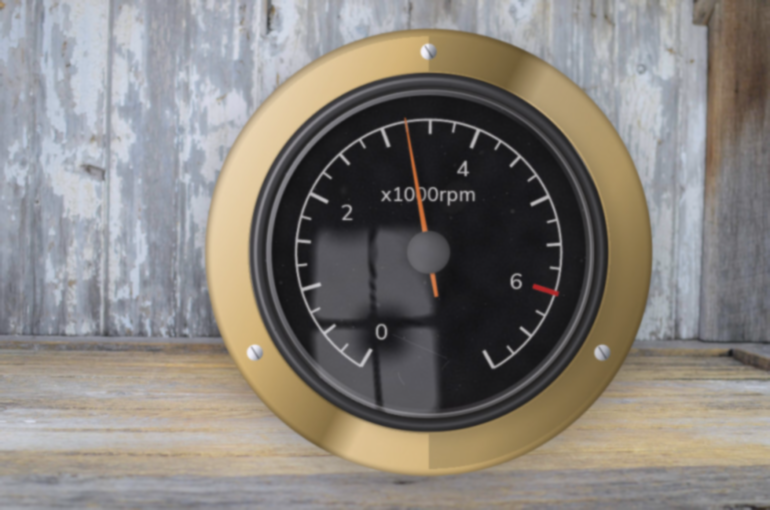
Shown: 3250 rpm
